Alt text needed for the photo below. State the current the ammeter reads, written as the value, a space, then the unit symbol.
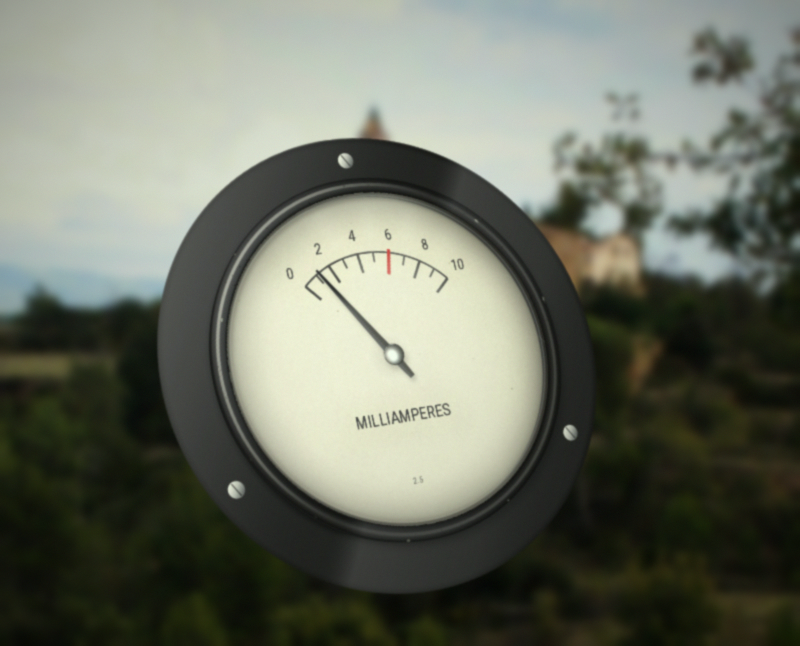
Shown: 1 mA
